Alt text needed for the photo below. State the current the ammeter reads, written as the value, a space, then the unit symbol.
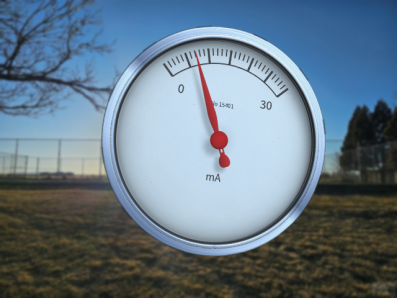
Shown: 7 mA
